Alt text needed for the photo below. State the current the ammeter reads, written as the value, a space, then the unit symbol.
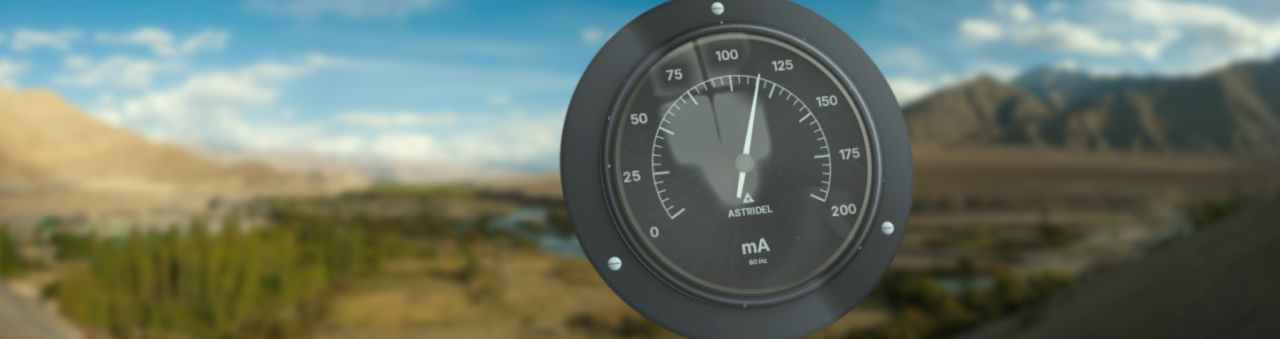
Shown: 115 mA
